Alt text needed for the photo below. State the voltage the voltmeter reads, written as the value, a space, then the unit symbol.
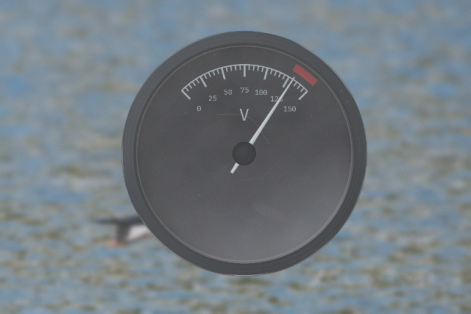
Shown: 130 V
